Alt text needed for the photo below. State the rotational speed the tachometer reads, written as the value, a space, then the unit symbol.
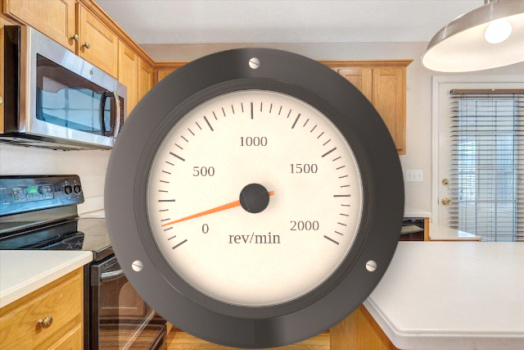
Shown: 125 rpm
